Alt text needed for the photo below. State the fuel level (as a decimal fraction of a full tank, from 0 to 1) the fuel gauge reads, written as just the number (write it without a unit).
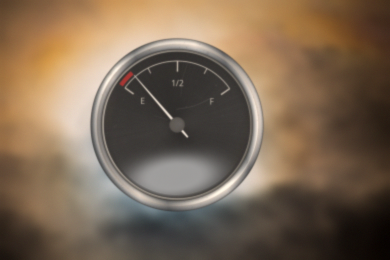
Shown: 0.125
